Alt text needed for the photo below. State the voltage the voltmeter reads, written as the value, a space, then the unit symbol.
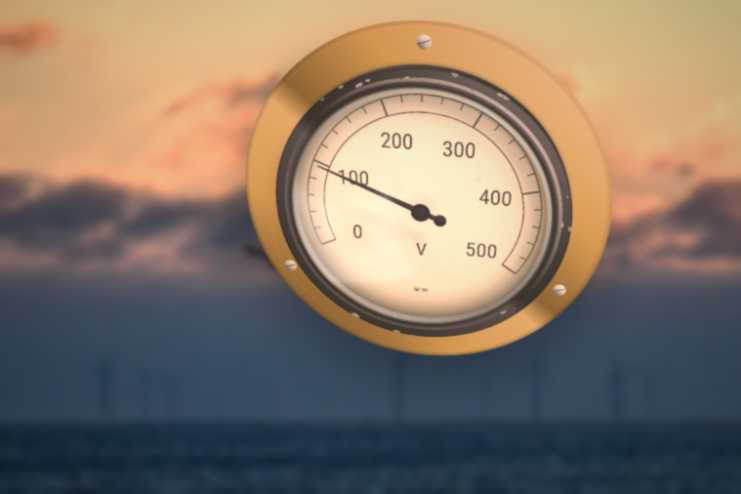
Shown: 100 V
